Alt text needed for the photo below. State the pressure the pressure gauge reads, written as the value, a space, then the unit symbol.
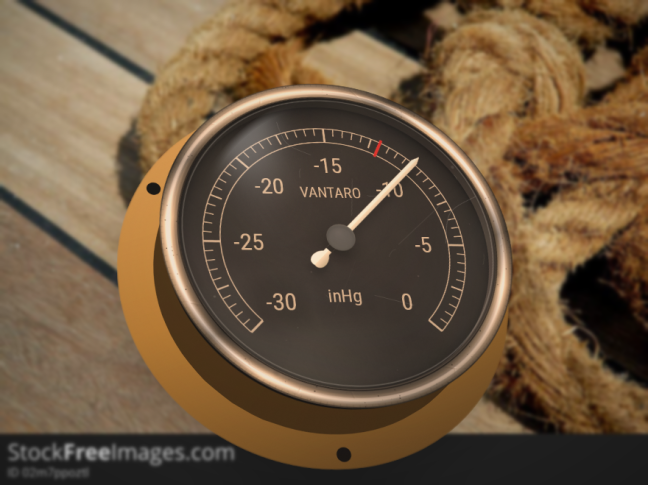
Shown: -10 inHg
